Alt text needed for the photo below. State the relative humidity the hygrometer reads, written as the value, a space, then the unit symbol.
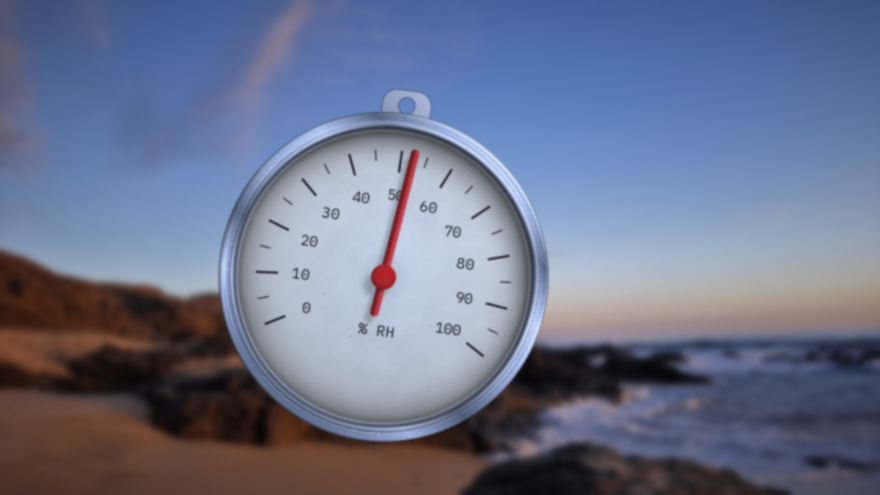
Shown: 52.5 %
